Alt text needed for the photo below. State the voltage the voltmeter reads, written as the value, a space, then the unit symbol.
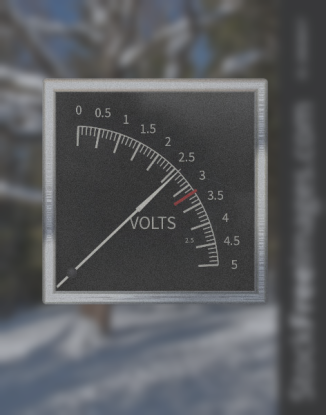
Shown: 2.6 V
